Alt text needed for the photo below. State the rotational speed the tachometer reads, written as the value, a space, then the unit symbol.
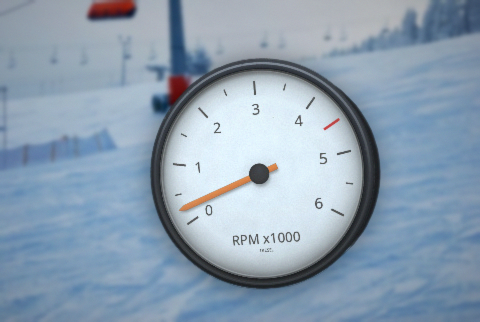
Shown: 250 rpm
